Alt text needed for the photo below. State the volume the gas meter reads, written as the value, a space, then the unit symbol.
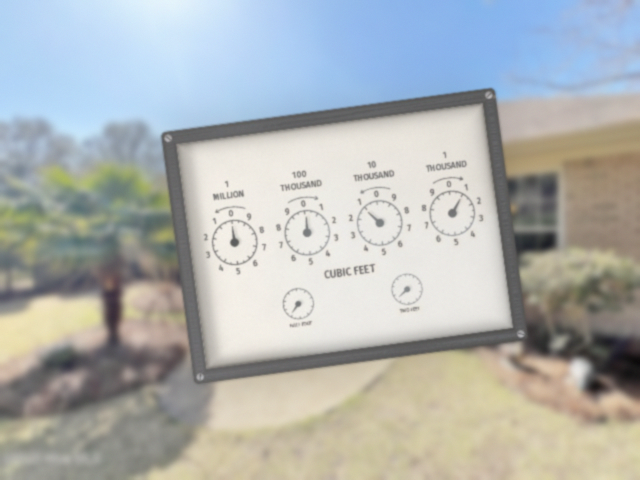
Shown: 1100 ft³
